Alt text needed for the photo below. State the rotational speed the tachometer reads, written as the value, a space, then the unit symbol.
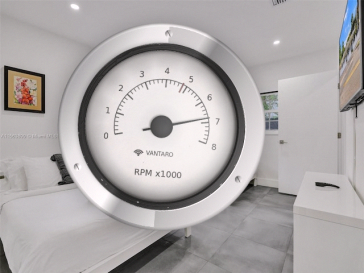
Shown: 6800 rpm
